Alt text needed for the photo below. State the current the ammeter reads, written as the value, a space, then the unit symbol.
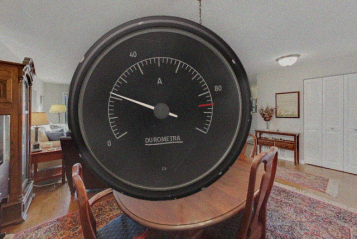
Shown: 22 A
